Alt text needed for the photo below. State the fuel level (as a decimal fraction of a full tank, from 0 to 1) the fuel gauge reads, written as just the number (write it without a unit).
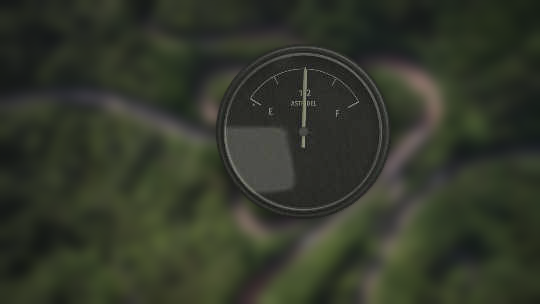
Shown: 0.5
